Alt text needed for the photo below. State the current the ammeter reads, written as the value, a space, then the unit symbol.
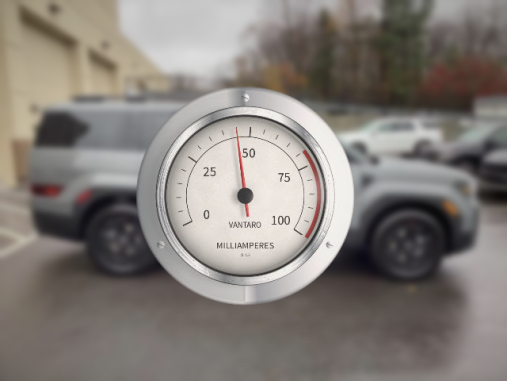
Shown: 45 mA
